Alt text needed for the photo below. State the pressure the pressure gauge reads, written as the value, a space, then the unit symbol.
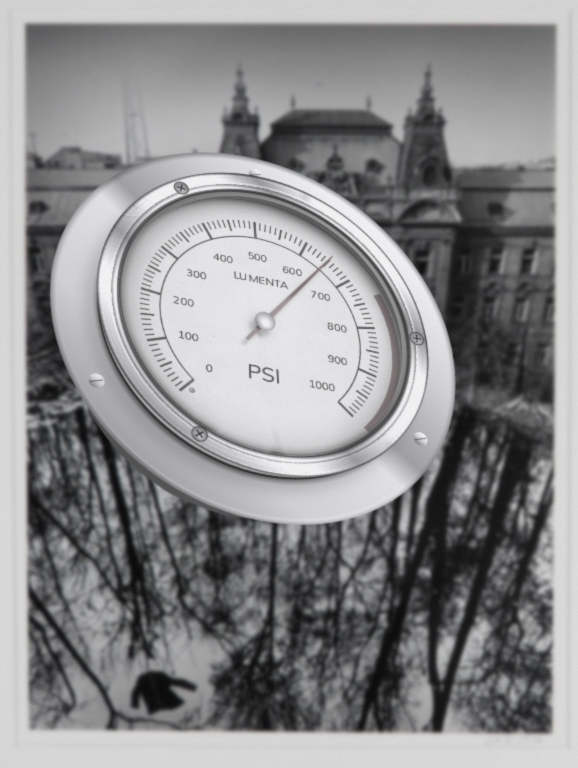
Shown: 650 psi
